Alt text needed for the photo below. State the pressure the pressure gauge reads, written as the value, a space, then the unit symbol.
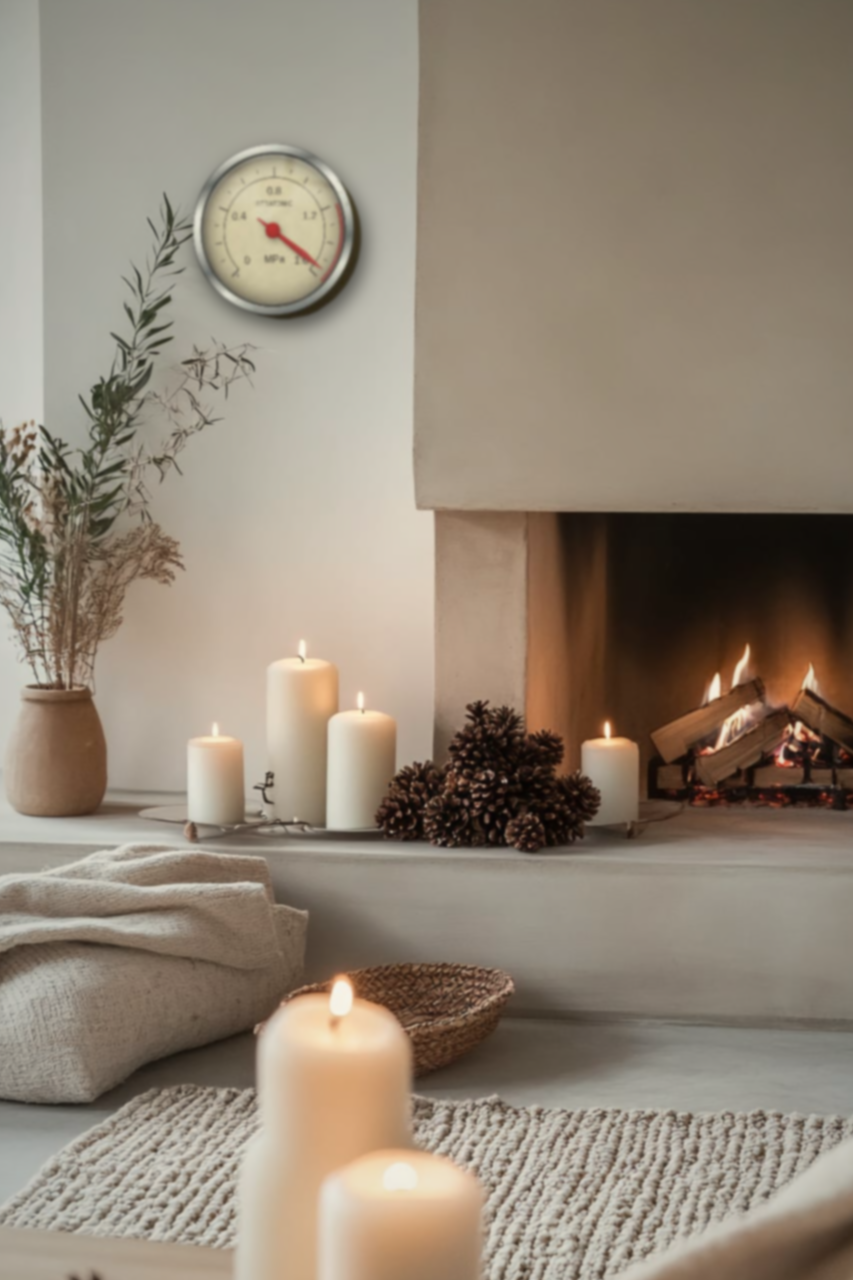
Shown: 1.55 MPa
